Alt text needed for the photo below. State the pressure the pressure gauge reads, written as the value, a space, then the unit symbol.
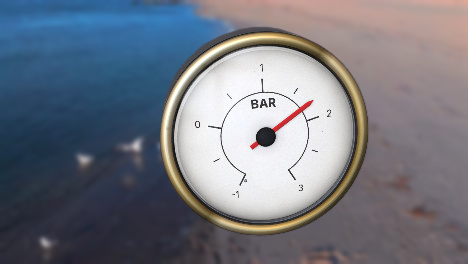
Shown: 1.75 bar
